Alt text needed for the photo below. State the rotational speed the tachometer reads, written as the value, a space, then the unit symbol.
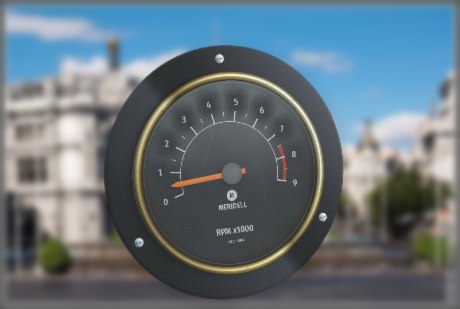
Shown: 500 rpm
